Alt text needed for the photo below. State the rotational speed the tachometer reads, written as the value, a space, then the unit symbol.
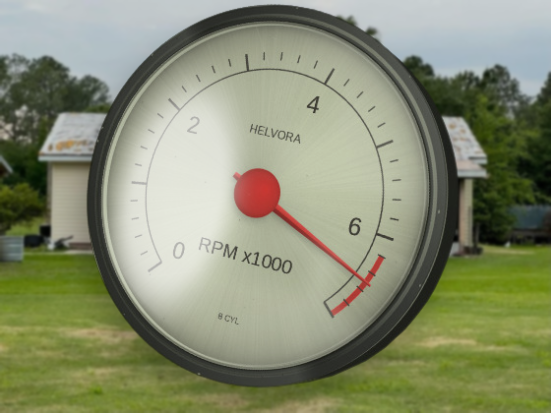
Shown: 6500 rpm
